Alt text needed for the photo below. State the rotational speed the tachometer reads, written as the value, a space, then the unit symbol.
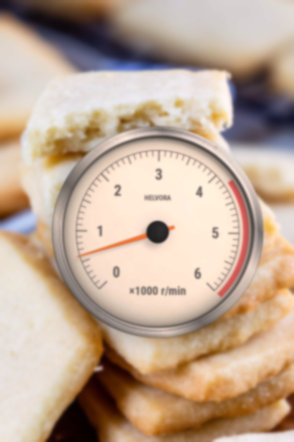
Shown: 600 rpm
